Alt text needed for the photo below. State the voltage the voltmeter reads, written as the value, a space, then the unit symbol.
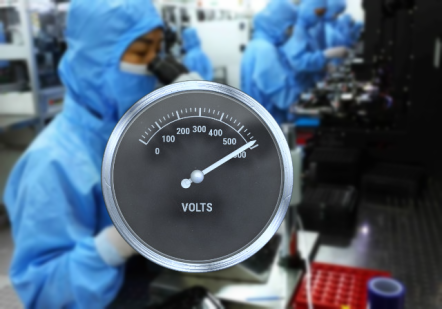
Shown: 580 V
